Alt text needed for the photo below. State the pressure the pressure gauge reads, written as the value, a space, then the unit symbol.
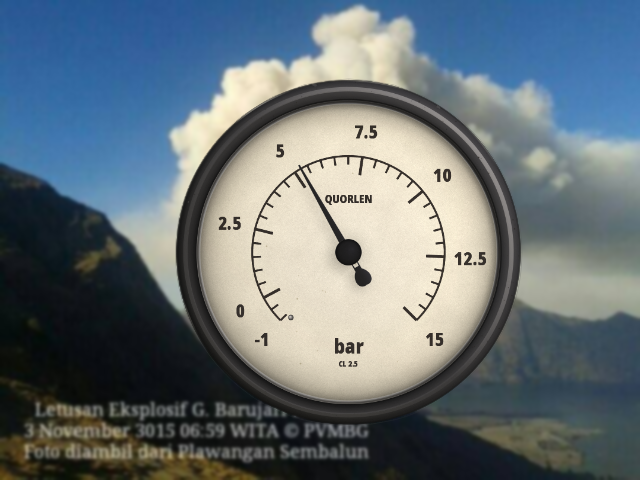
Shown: 5.25 bar
